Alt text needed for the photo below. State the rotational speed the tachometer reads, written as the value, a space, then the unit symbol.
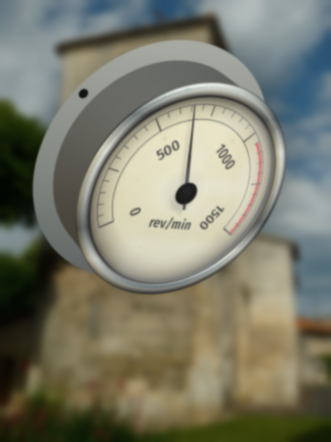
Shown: 650 rpm
